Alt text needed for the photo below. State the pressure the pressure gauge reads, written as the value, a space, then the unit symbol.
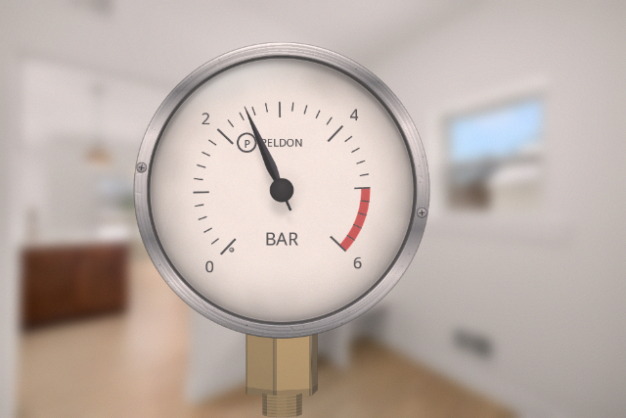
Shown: 2.5 bar
